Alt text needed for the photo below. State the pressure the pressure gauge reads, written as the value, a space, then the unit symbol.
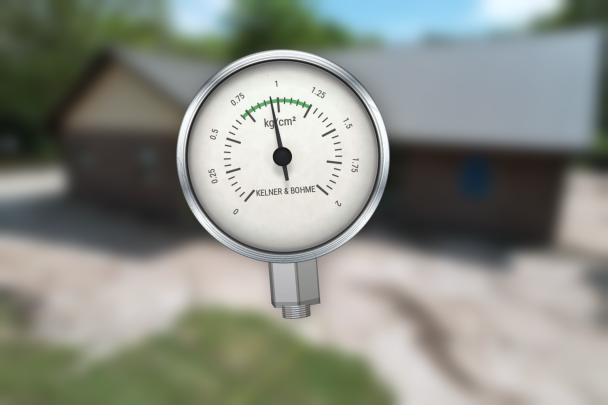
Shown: 0.95 kg/cm²
